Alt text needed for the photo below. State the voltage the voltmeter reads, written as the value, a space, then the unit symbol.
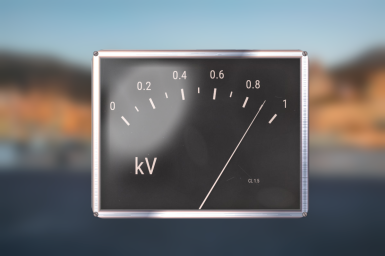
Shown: 0.9 kV
